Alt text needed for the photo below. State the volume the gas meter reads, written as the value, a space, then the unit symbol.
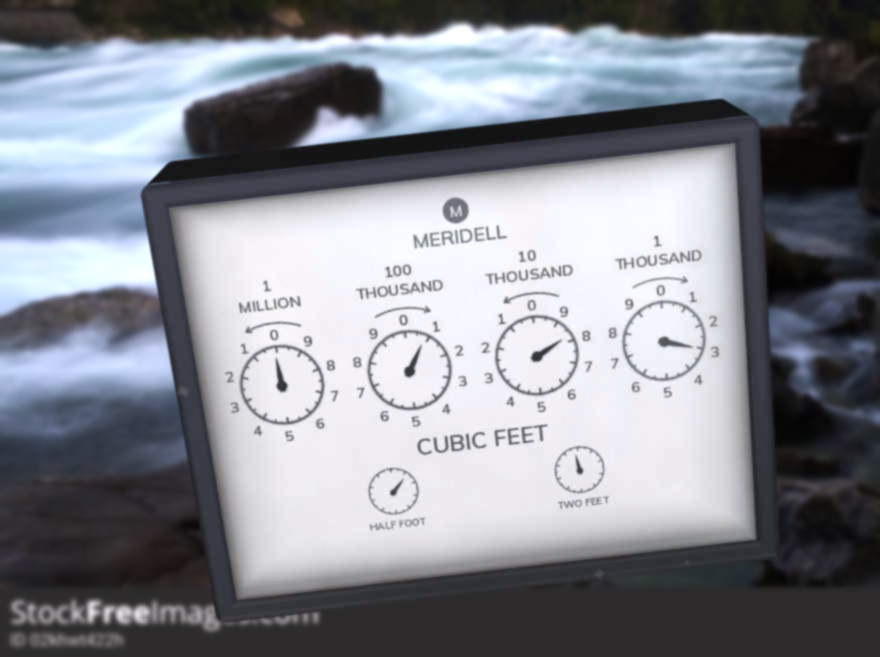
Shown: 8300 ft³
